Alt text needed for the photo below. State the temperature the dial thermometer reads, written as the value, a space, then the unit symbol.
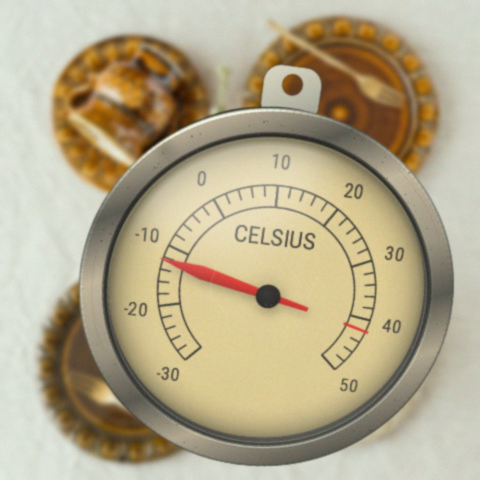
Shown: -12 °C
